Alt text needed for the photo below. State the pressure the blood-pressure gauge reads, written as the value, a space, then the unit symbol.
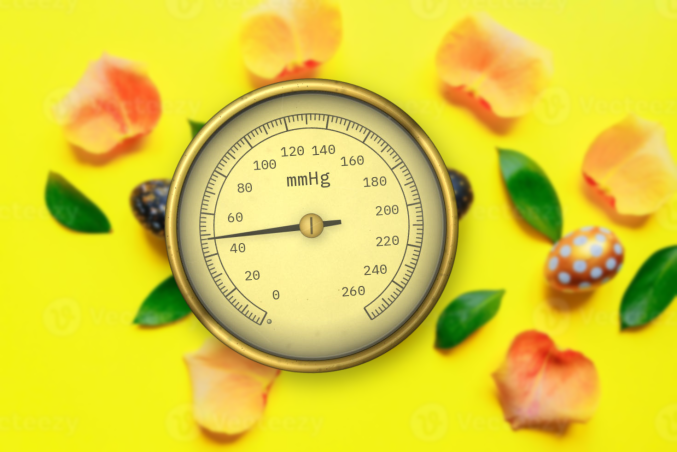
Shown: 48 mmHg
